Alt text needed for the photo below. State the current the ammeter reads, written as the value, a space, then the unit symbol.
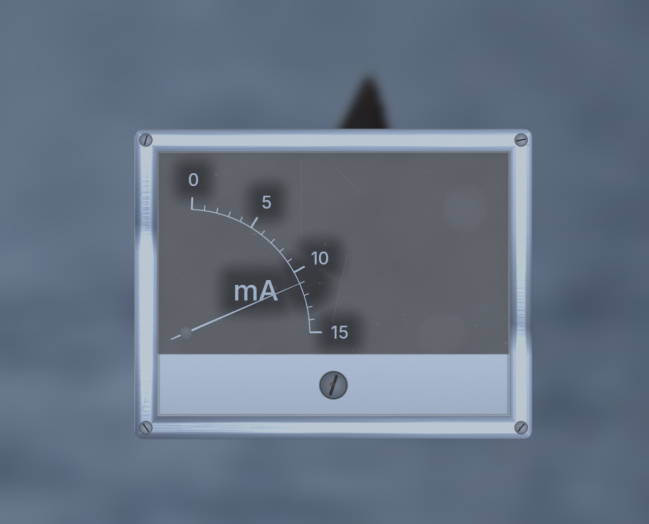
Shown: 11 mA
